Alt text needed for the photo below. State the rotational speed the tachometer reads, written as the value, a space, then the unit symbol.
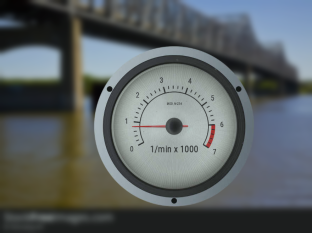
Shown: 800 rpm
